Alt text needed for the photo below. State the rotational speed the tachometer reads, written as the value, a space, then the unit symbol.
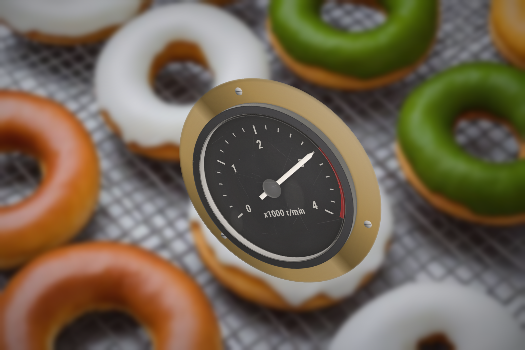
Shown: 3000 rpm
